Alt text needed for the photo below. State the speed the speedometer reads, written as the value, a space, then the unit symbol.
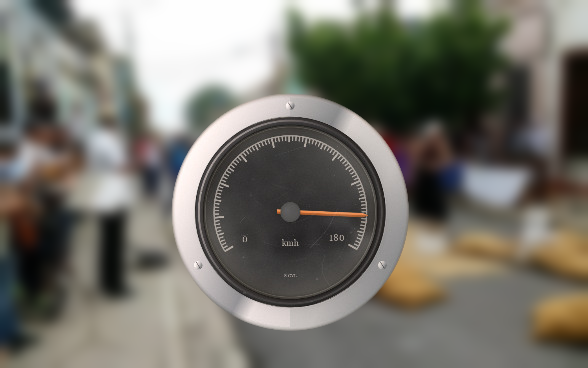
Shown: 160 km/h
